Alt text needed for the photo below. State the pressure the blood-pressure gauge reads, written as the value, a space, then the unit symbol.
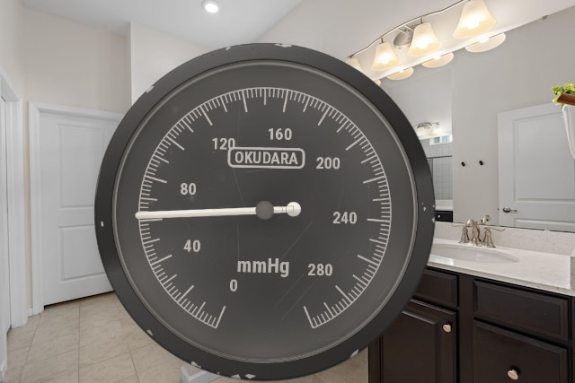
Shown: 62 mmHg
